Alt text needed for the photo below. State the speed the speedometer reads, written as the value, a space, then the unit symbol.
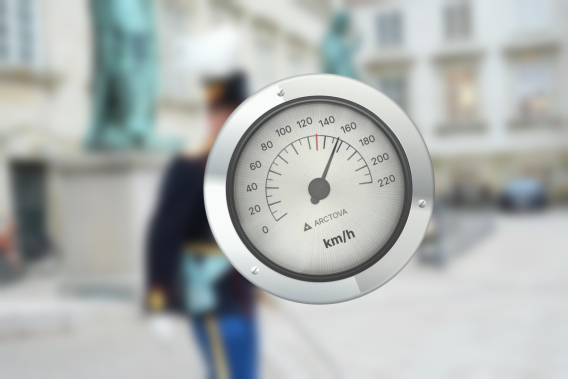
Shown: 155 km/h
